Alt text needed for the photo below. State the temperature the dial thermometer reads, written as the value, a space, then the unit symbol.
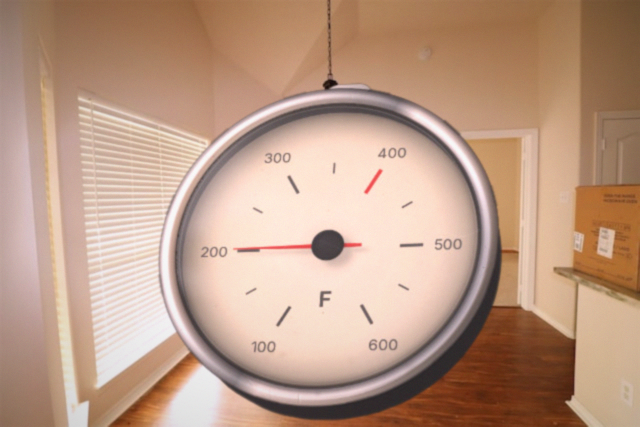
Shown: 200 °F
